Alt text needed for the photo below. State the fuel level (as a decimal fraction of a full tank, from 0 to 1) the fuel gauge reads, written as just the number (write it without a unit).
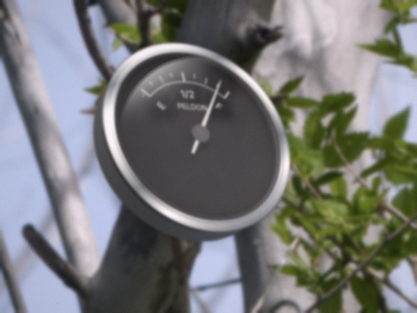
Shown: 0.875
